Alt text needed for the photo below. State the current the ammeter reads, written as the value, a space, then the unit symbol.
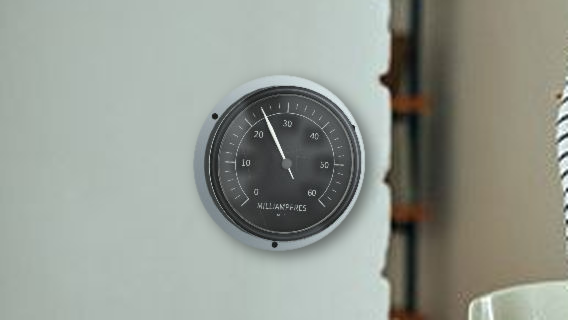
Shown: 24 mA
